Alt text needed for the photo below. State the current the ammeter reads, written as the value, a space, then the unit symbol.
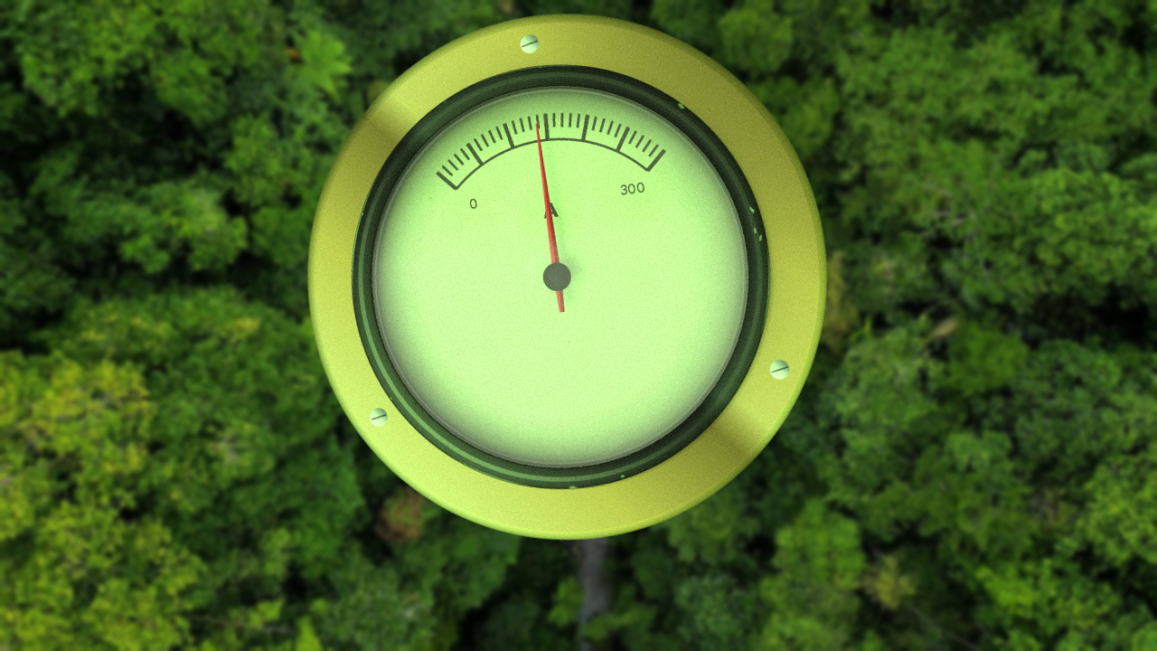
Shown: 140 A
